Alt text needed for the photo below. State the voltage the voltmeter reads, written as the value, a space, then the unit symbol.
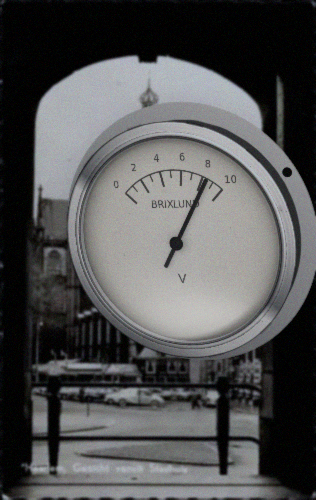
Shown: 8.5 V
